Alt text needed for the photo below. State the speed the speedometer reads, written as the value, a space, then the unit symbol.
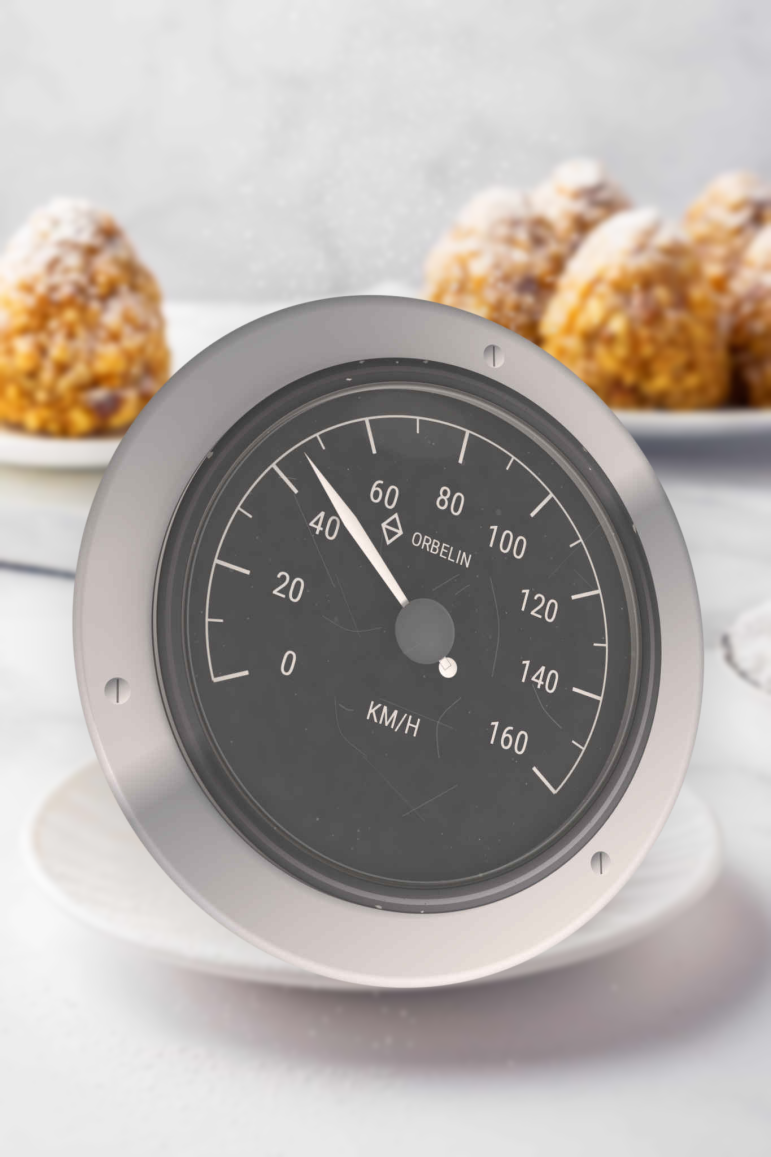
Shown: 45 km/h
